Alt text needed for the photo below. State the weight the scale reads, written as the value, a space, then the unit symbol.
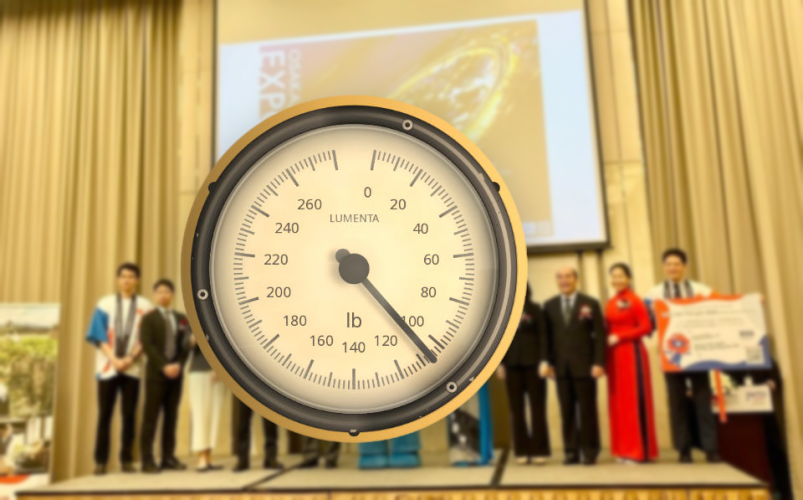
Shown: 106 lb
